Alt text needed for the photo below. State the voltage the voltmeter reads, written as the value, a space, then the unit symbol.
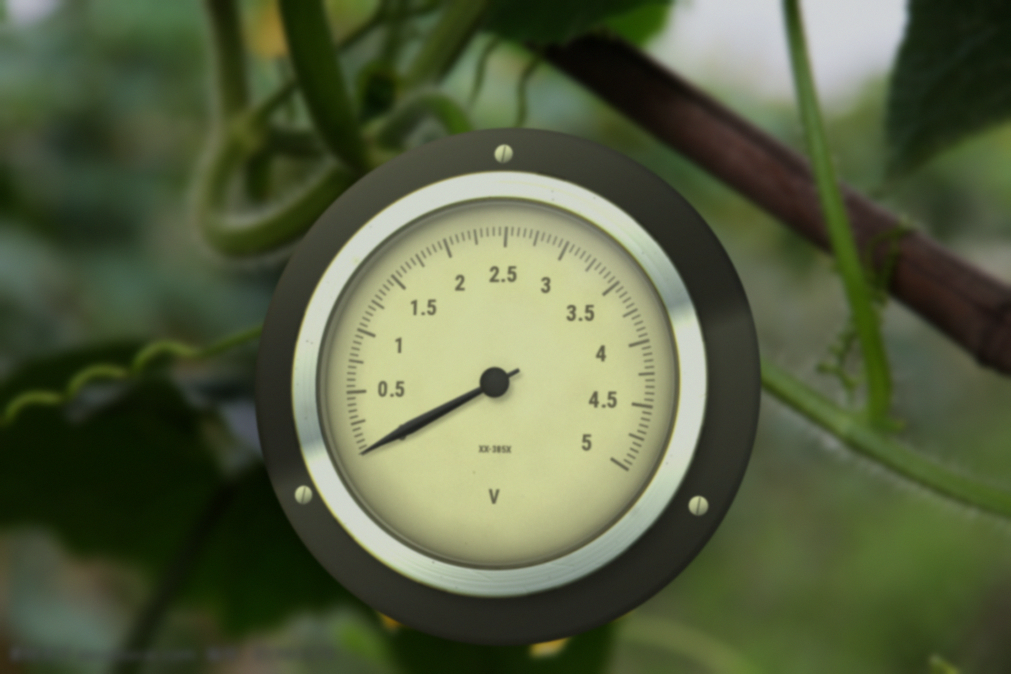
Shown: 0 V
